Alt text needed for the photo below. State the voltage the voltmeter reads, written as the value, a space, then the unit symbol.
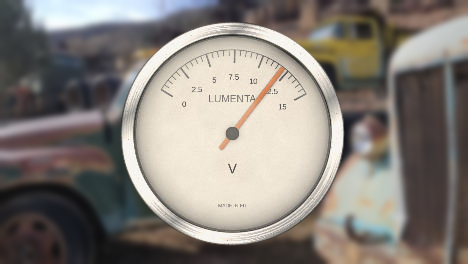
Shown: 12 V
